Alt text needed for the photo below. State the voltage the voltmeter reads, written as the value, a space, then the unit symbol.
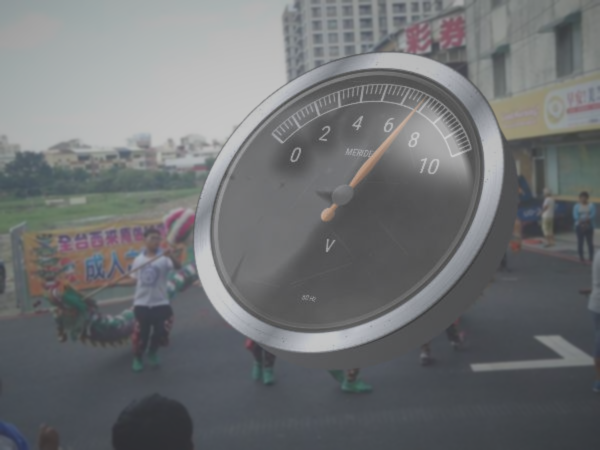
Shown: 7 V
